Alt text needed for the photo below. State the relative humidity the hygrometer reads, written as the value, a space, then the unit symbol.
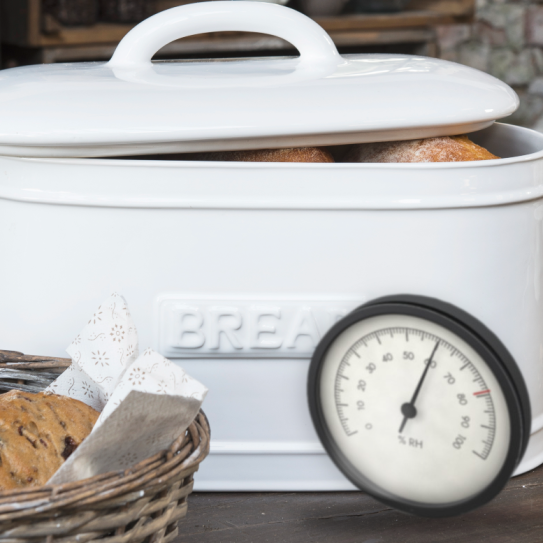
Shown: 60 %
